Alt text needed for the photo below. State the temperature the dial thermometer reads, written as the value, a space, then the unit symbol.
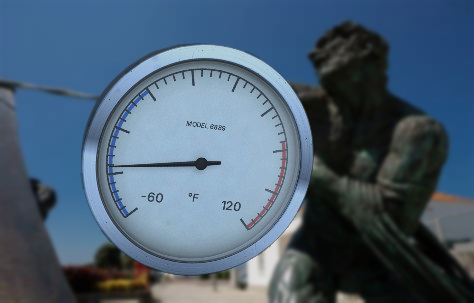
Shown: -36 °F
